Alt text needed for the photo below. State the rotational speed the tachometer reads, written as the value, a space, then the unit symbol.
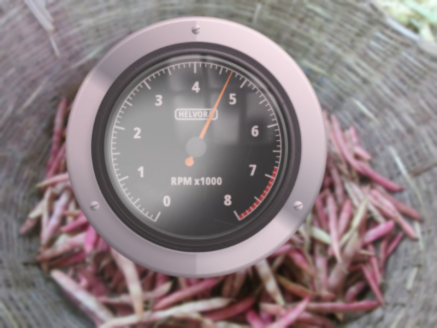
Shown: 4700 rpm
